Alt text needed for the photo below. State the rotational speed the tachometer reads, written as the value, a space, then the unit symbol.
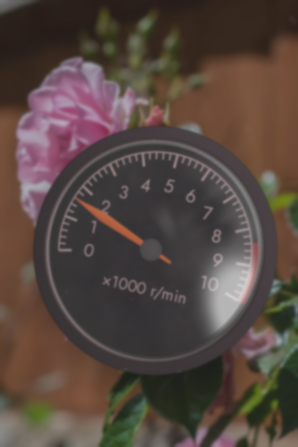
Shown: 1600 rpm
